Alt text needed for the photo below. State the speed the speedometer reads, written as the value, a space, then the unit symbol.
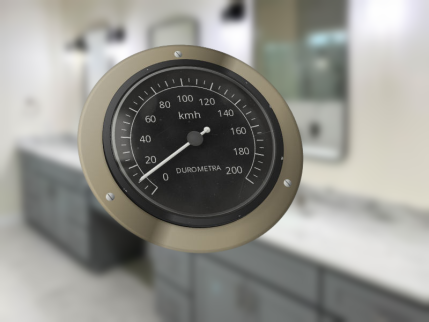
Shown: 10 km/h
